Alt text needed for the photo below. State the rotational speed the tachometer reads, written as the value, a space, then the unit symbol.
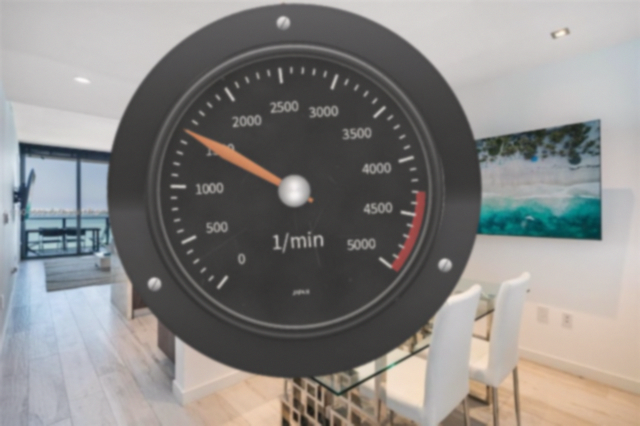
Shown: 1500 rpm
